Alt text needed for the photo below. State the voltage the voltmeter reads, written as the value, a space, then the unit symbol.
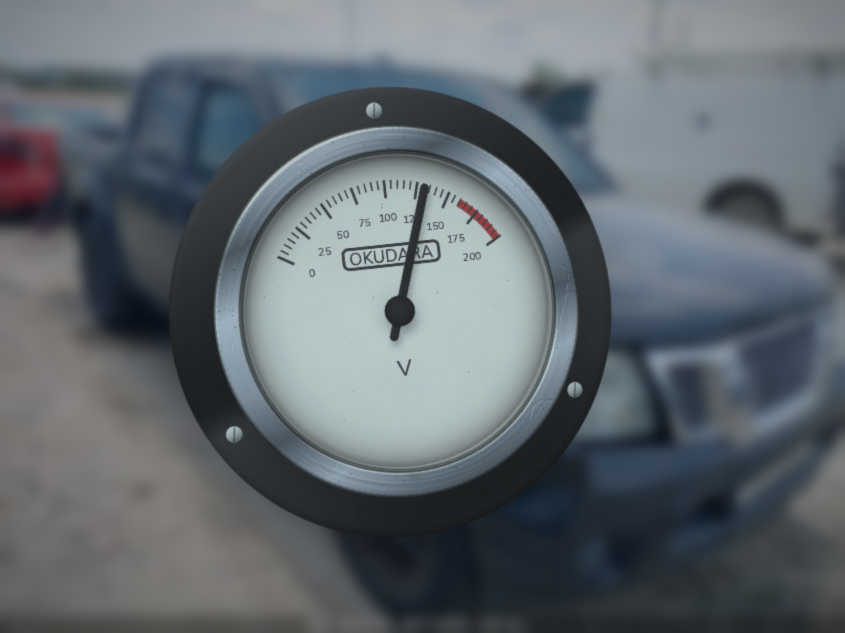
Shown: 130 V
